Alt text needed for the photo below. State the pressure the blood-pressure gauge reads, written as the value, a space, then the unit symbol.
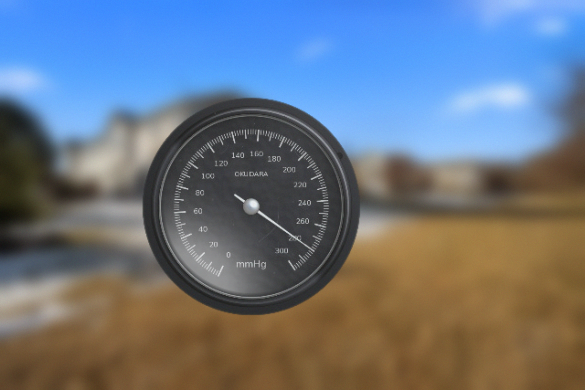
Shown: 280 mmHg
